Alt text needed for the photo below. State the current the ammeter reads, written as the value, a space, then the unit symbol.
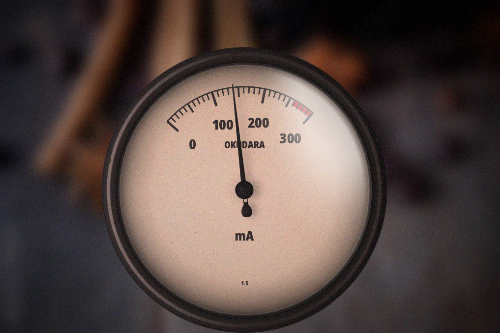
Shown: 140 mA
